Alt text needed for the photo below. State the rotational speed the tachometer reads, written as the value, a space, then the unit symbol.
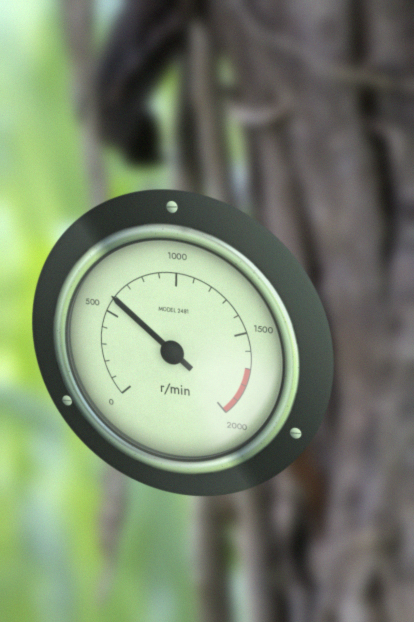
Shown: 600 rpm
